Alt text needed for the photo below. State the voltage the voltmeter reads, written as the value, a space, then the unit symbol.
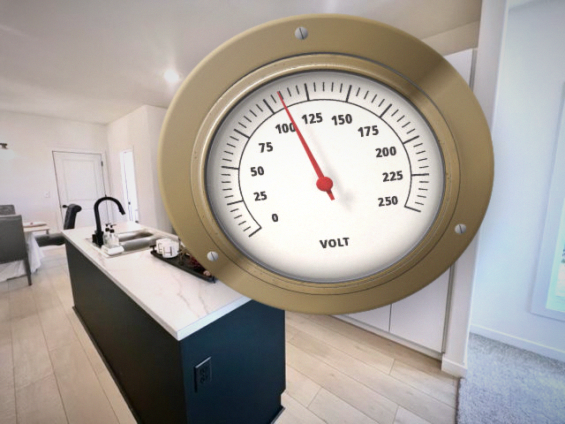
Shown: 110 V
